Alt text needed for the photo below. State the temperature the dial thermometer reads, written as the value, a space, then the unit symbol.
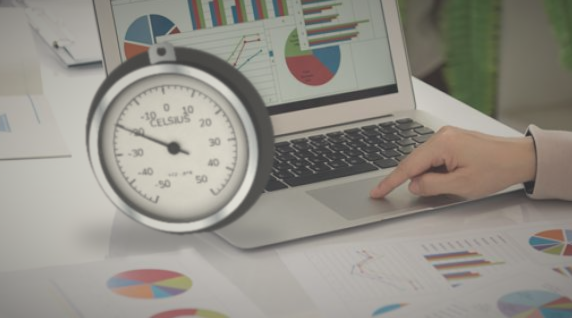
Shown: -20 °C
